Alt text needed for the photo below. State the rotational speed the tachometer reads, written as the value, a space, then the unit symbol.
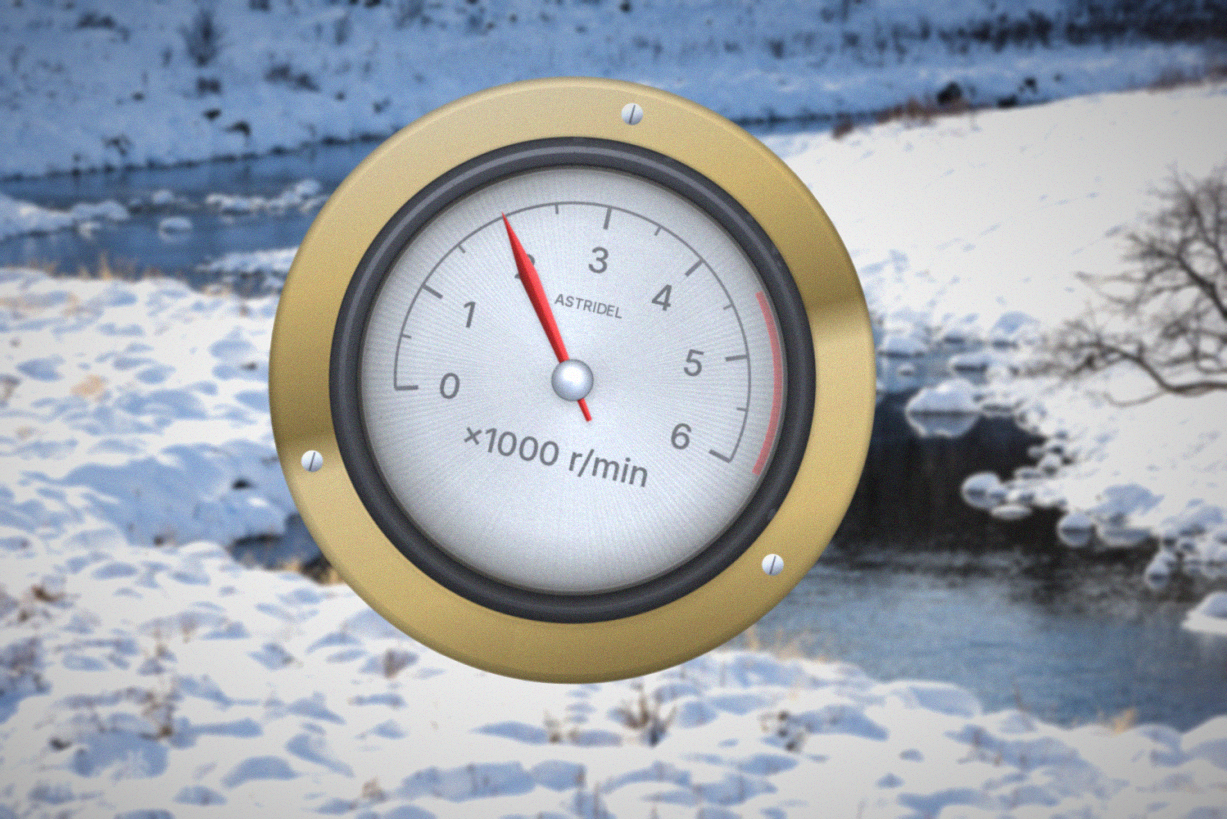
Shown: 2000 rpm
